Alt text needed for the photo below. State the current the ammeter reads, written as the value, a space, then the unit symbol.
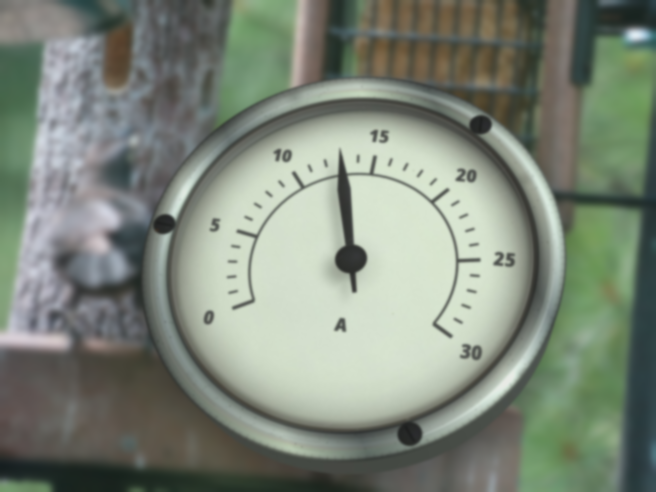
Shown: 13 A
